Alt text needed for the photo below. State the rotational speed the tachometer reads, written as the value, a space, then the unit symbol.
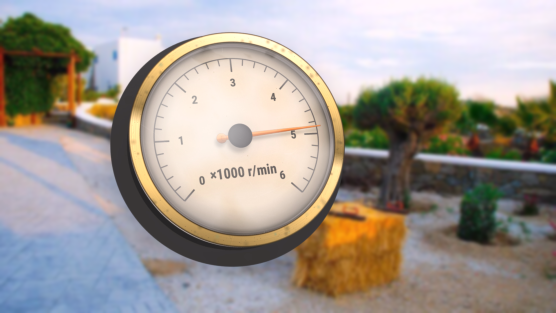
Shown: 4900 rpm
